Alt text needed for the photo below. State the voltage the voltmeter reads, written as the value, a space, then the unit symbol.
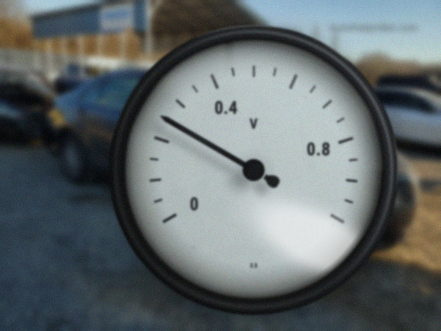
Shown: 0.25 V
